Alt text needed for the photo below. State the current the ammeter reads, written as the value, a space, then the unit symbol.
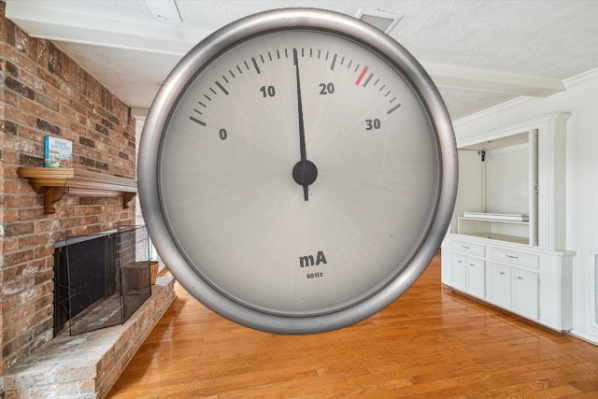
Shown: 15 mA
